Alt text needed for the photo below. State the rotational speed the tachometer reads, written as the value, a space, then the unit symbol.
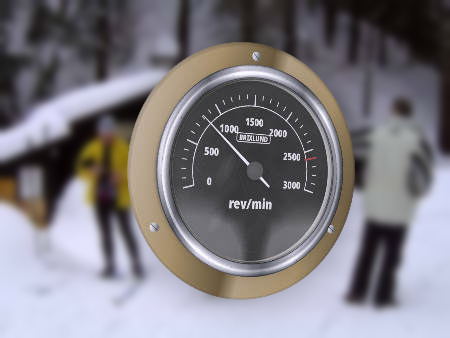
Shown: 800 rpm
